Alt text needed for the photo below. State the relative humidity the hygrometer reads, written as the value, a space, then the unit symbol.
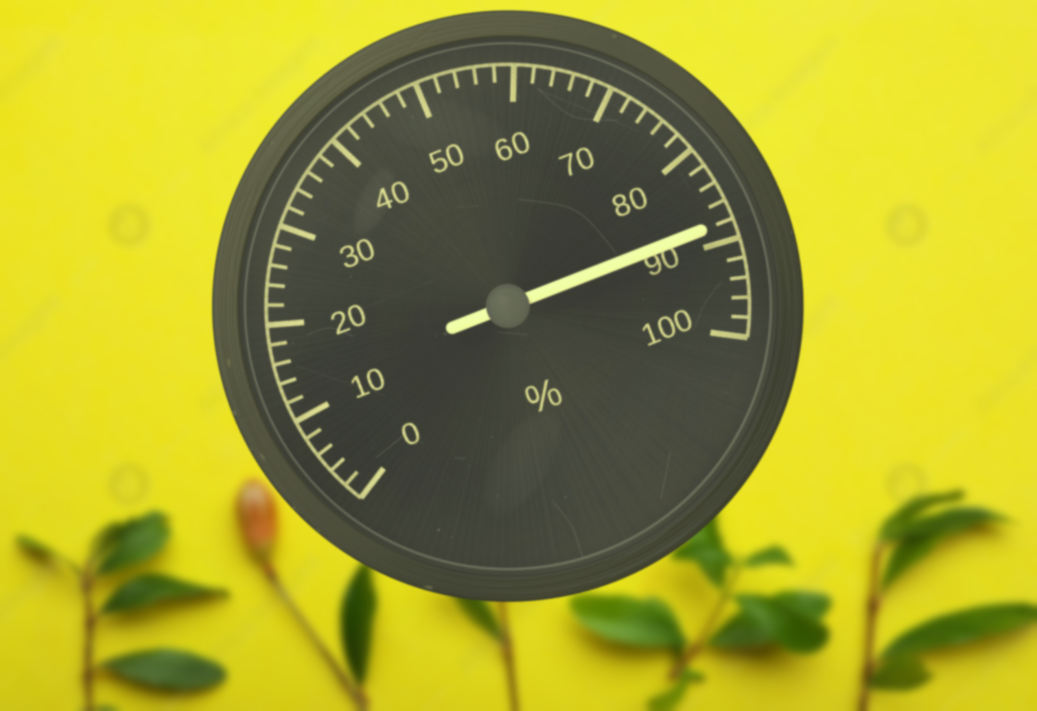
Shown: 88 %
